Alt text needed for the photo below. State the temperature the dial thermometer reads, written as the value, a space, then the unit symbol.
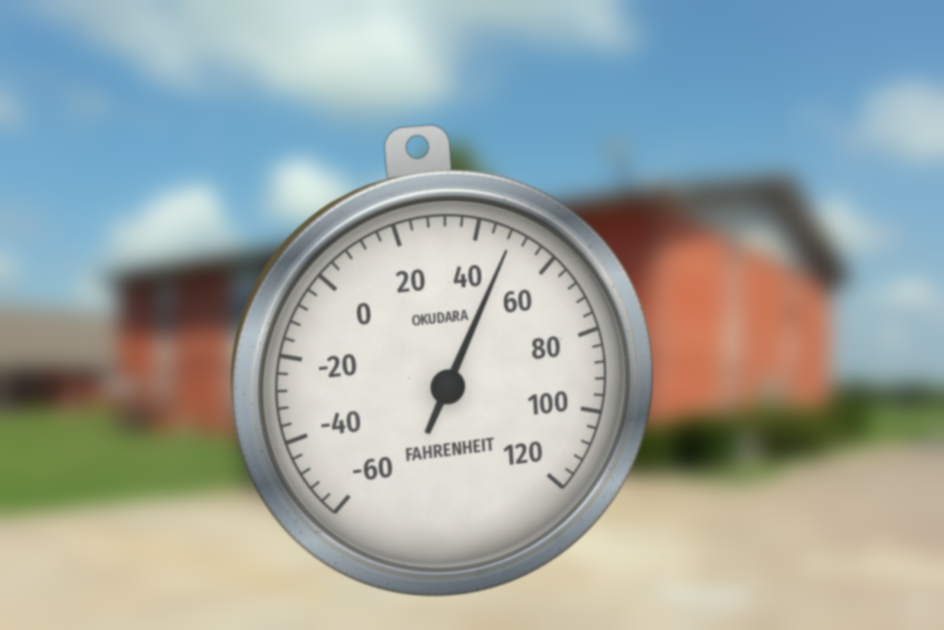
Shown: 48 °F
